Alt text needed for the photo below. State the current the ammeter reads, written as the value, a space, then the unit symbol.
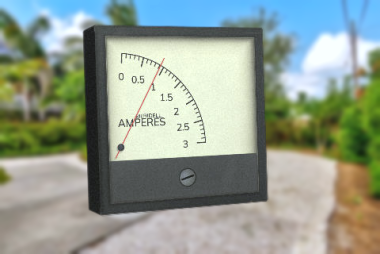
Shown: 0.9 A
